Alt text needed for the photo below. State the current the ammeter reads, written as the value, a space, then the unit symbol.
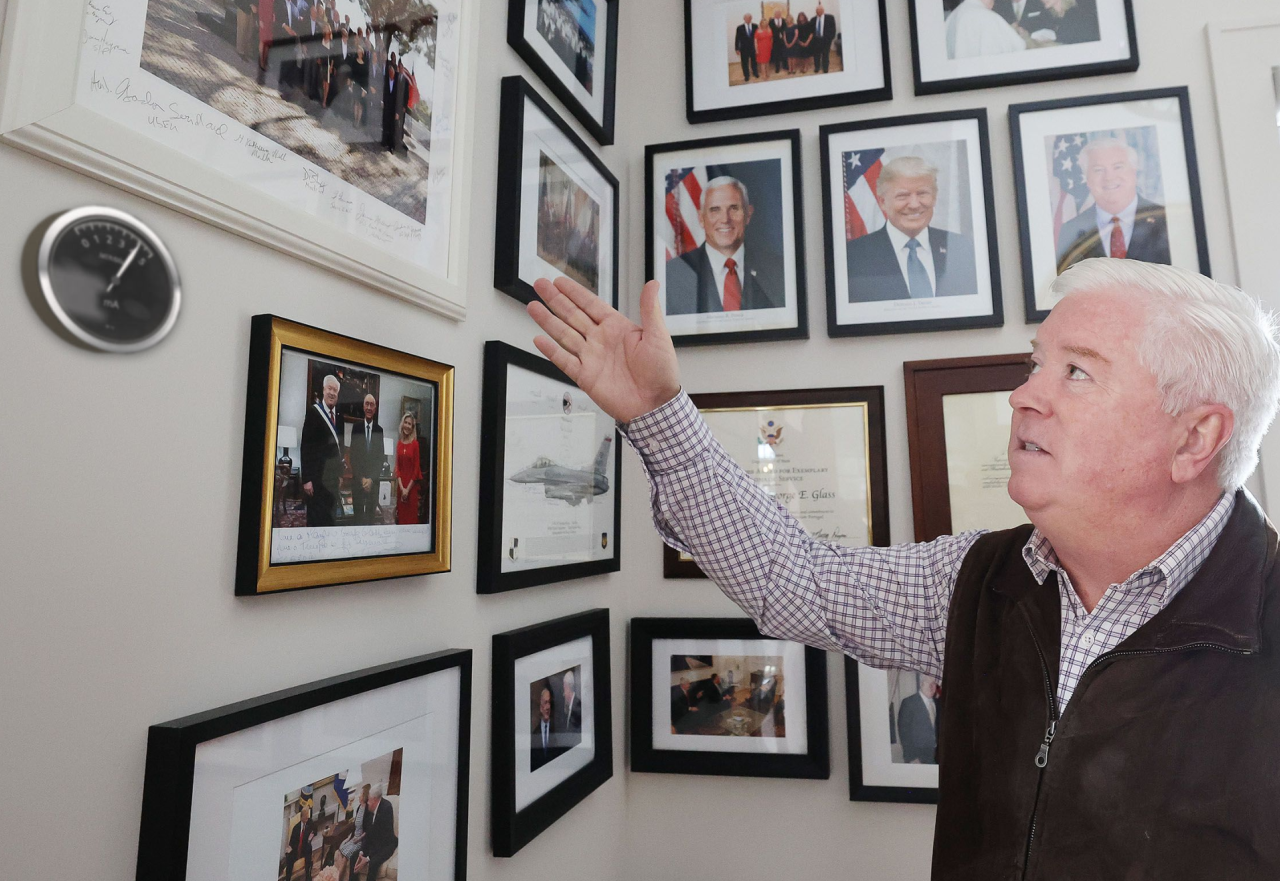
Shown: 4 mA
